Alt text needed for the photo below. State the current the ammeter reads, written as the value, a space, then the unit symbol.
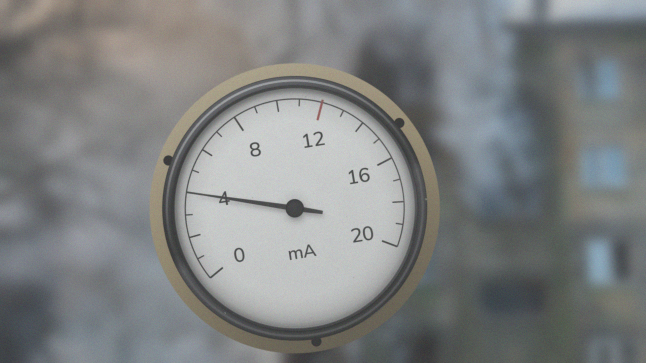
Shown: 4 mA
